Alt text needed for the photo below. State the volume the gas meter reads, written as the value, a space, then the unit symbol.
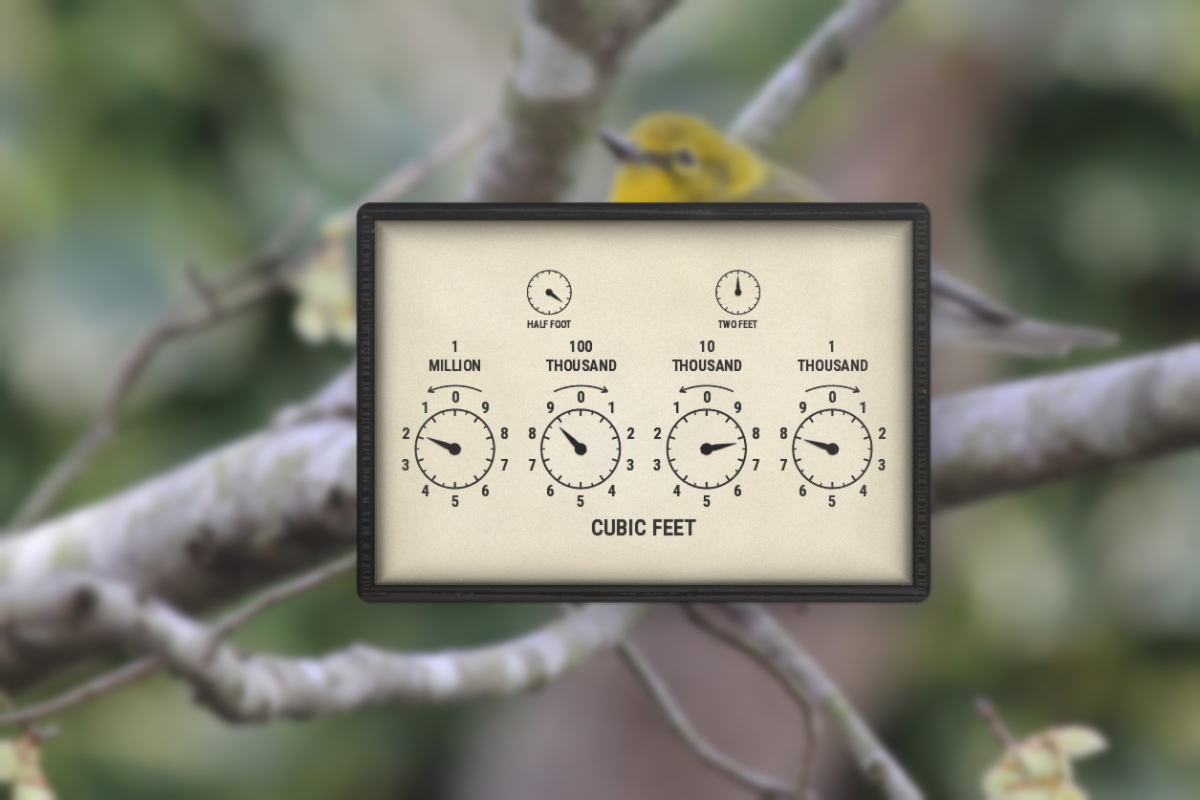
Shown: 187800 ft³
